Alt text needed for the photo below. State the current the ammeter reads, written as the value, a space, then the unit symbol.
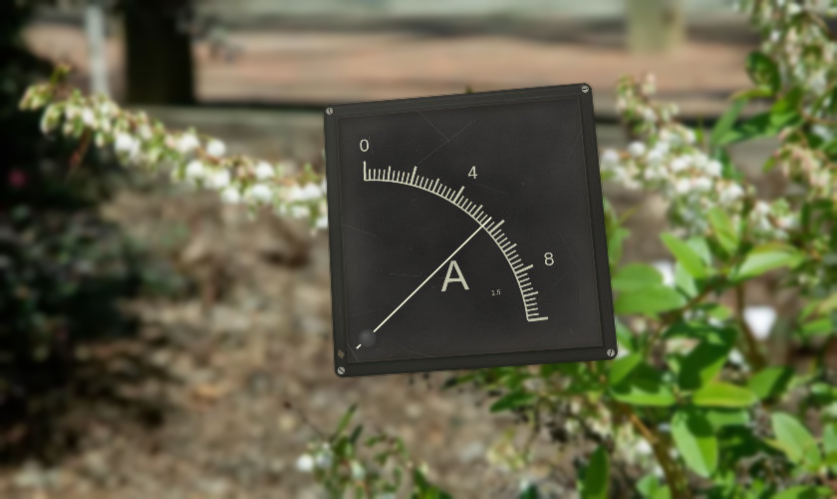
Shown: 5.6 A
